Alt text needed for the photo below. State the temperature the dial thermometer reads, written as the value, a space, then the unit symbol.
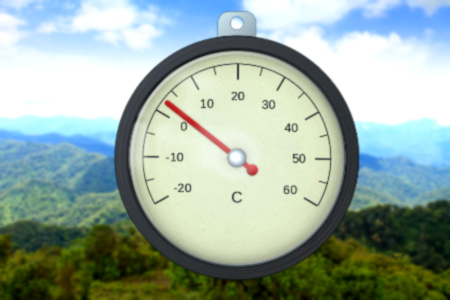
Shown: 2.5 °C
